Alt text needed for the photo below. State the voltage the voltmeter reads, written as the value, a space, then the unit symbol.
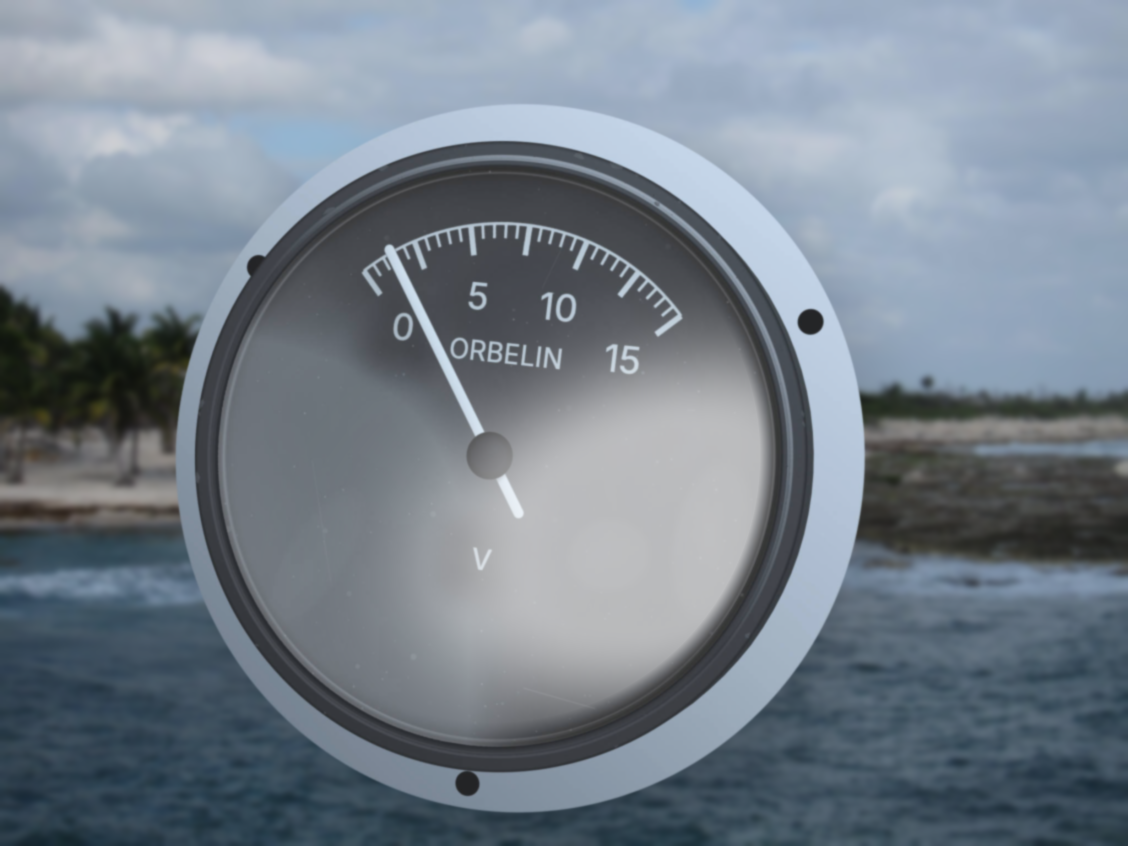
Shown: 1.5 V
